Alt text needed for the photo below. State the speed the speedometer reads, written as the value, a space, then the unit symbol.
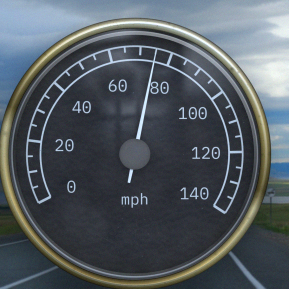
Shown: 75 mph
